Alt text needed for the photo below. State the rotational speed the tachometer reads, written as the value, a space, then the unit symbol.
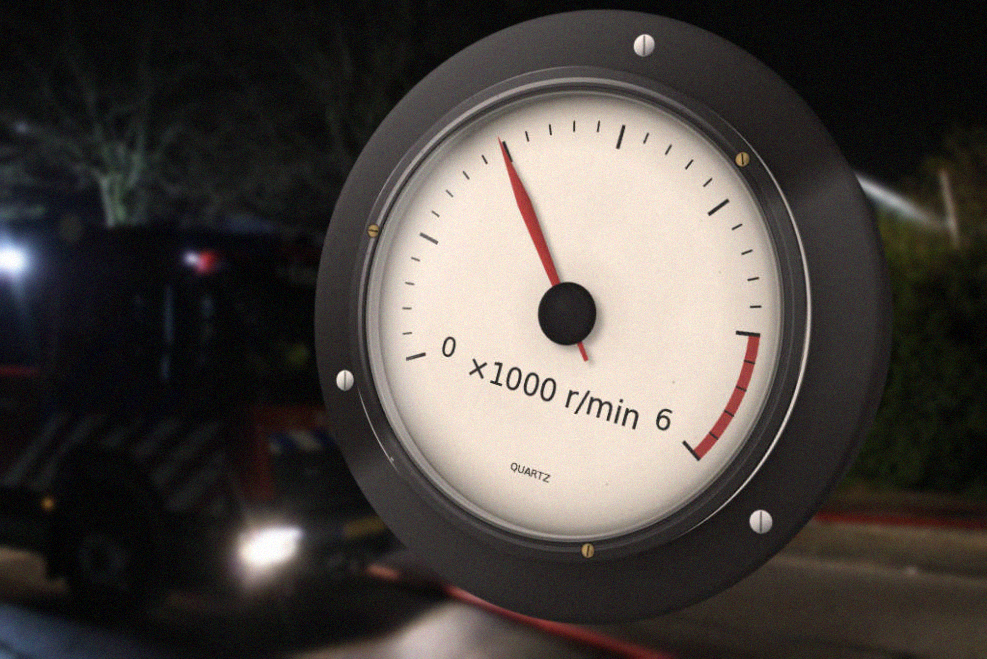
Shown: 2000 rpm
